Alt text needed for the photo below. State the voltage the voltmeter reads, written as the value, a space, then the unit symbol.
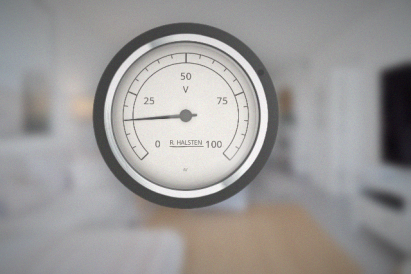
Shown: 15 V
